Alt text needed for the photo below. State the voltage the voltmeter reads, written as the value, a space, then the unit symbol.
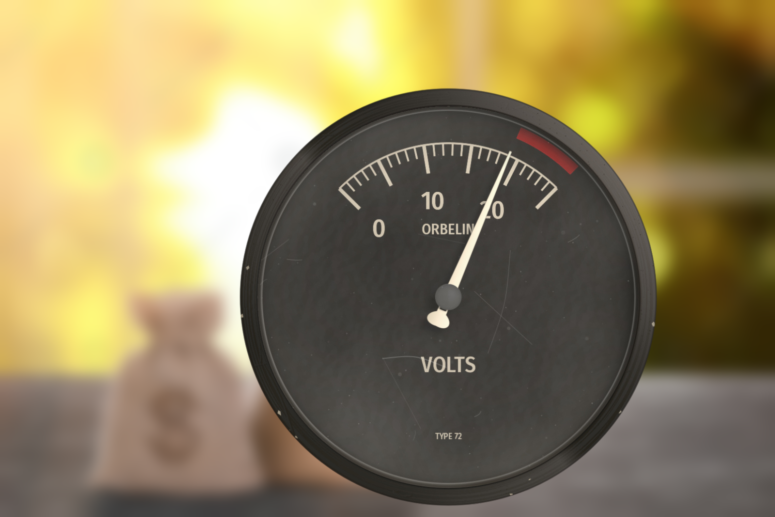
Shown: 19 V
